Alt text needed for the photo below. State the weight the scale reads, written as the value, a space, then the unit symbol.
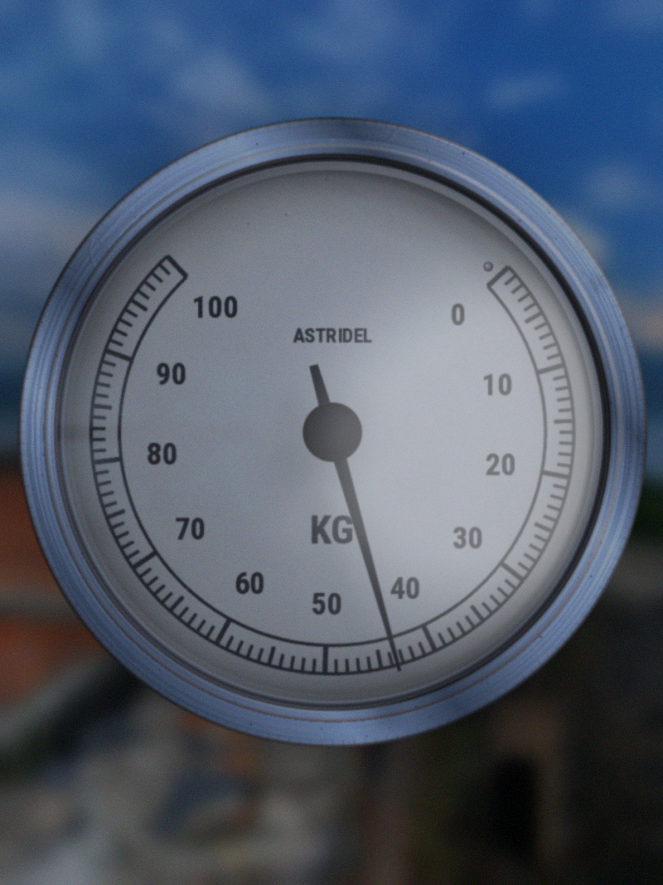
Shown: 43.5 kg
